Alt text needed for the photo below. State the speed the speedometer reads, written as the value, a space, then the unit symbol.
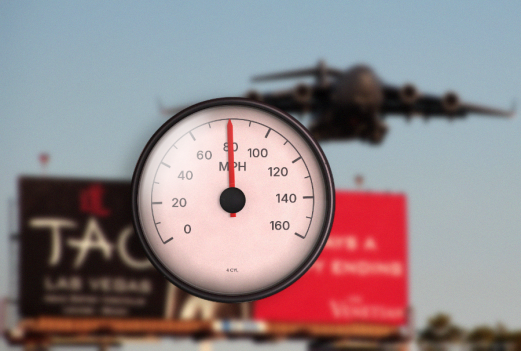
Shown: 80 mph
